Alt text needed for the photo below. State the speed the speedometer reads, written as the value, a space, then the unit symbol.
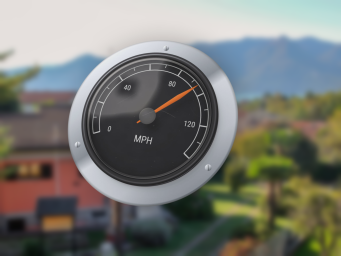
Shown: 95 mph
